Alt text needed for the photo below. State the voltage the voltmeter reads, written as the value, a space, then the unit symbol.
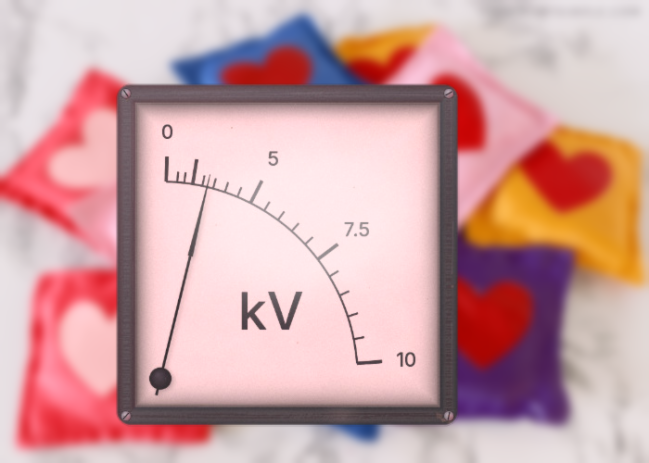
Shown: 3.25 kV
